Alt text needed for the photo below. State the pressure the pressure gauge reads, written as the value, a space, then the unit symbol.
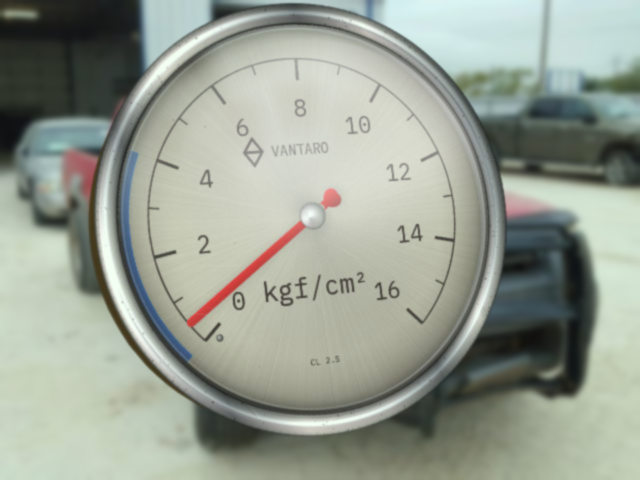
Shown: 0.5 kg/cm²
